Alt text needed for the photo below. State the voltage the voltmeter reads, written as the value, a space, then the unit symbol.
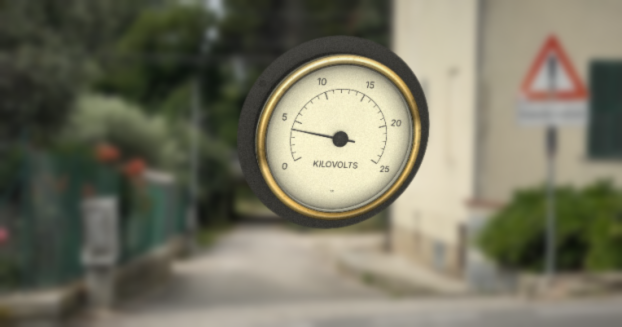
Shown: 4 kV
